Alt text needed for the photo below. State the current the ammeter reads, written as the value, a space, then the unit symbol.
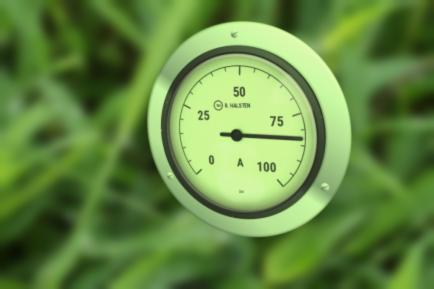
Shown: 82.5 A
